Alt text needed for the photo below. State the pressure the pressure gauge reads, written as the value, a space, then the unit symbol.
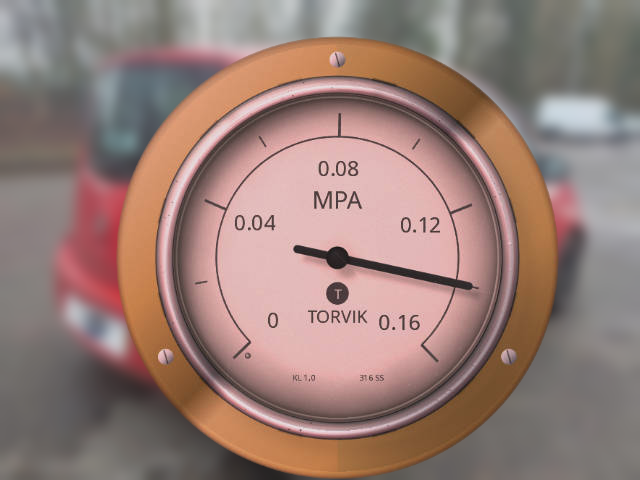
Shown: 0.14 MPa
